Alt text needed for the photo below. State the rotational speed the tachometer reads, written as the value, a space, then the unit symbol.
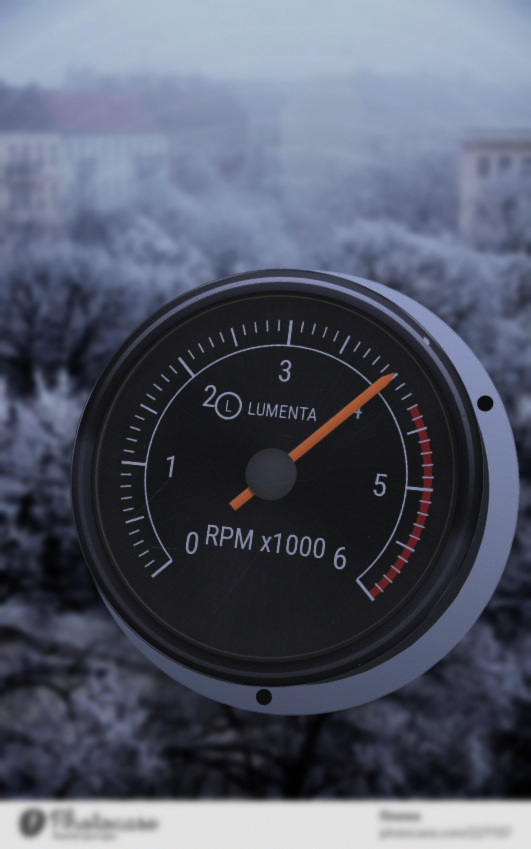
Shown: 4000 rpm
